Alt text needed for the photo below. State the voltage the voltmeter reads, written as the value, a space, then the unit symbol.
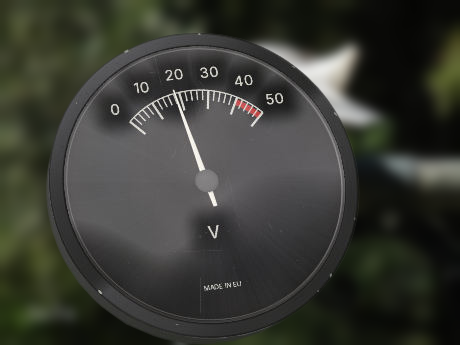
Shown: 18 V
